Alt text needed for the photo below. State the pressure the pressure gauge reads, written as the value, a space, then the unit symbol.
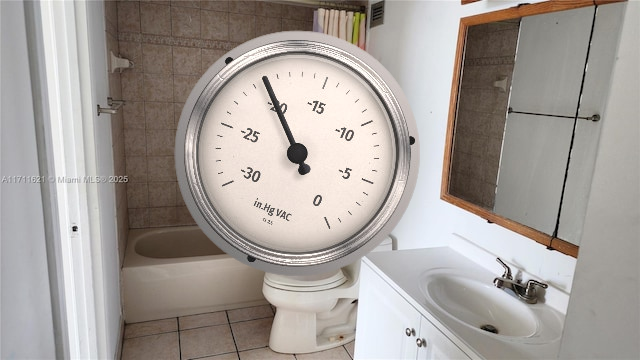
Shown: -20 inHg
